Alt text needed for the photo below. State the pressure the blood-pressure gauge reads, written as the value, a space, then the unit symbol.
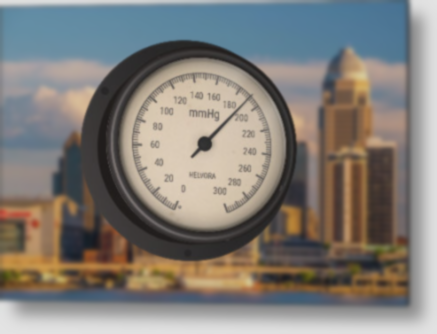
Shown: 190 mmHg
